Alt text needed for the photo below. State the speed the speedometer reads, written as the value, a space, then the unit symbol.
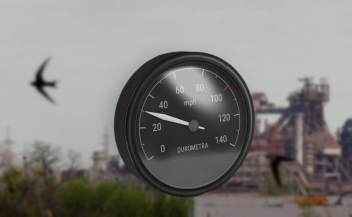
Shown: 30 mph
